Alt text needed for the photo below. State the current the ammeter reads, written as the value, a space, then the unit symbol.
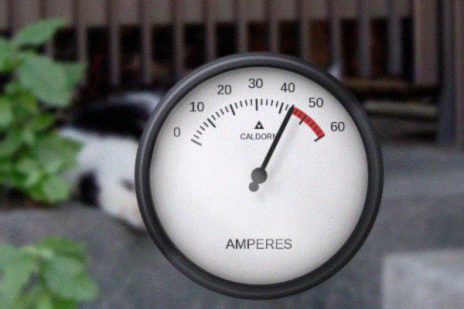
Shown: 44 A
